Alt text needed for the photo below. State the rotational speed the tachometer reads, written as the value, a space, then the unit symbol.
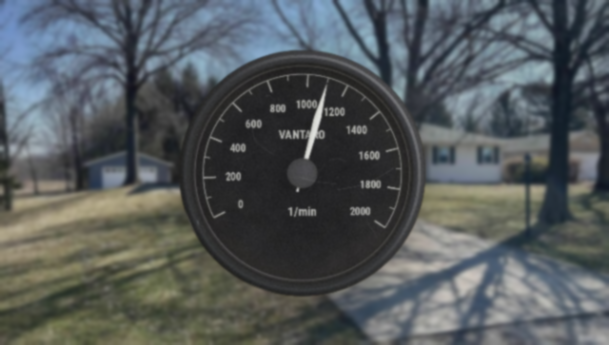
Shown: 1100 rpm
